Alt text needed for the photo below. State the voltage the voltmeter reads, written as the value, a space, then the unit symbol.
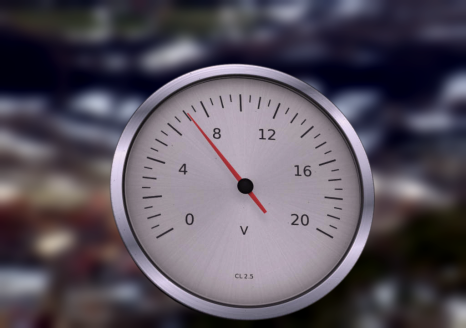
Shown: 7 V
